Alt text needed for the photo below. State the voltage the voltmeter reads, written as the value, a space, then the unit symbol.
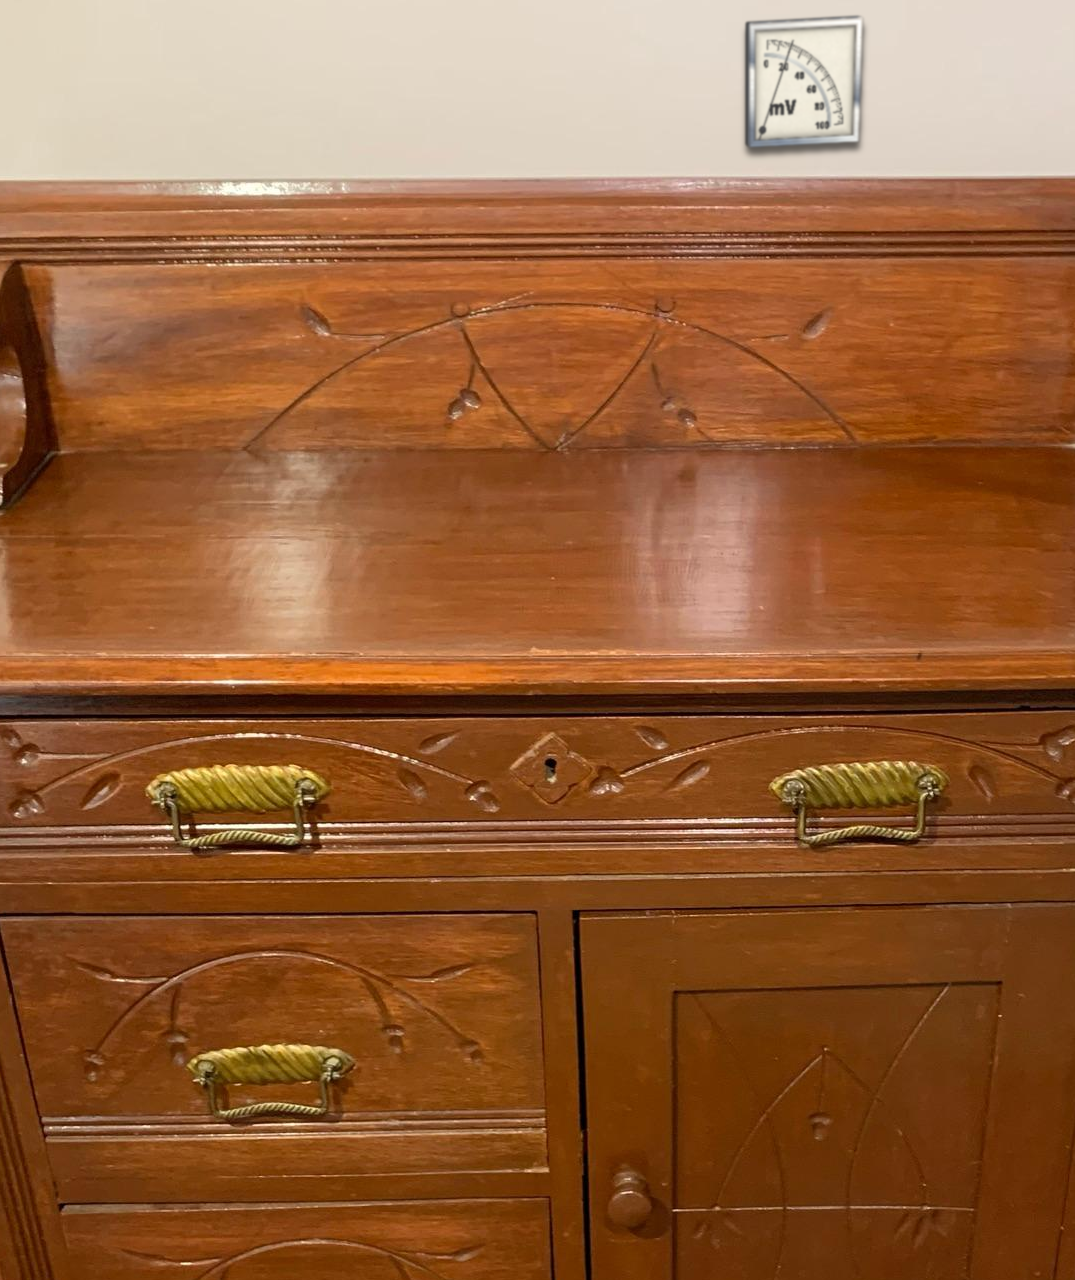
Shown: 20 mV
